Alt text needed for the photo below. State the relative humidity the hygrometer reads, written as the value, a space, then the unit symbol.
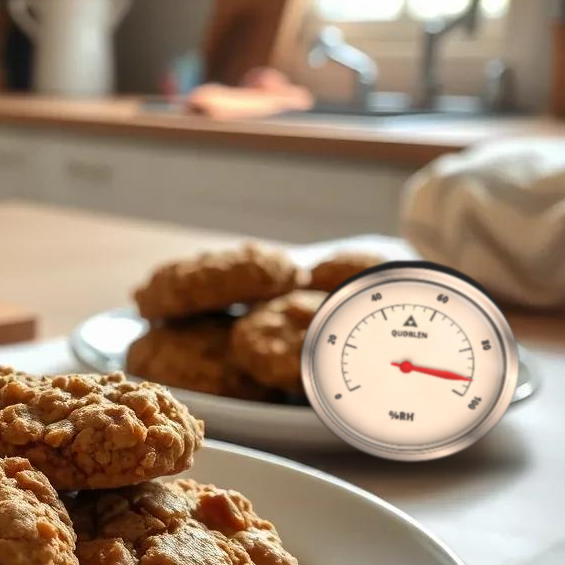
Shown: 92 %
